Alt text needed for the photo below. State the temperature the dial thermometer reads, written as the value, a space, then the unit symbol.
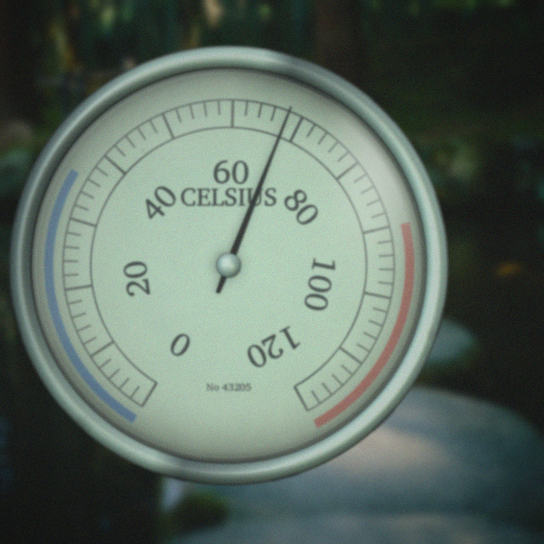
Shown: 68 °C
